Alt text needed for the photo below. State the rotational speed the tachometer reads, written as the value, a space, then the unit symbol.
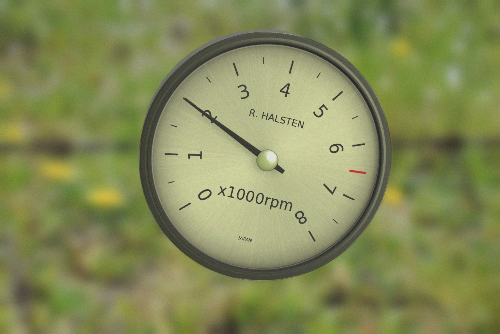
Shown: 2000 rpm
